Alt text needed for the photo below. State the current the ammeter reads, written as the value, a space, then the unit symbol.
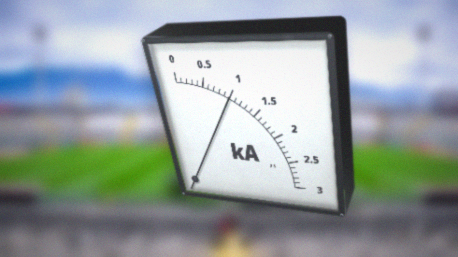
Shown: 1 kA
